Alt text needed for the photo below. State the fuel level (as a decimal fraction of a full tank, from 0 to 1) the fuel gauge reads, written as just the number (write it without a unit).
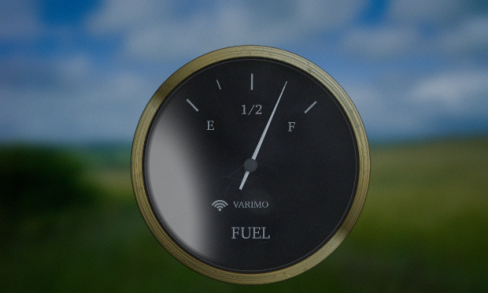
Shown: 0.75
